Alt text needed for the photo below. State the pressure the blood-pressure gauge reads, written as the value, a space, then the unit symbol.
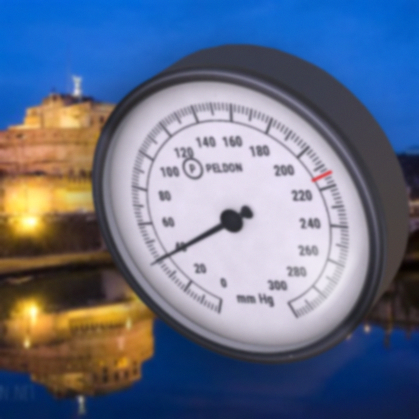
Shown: 40 mmHg
